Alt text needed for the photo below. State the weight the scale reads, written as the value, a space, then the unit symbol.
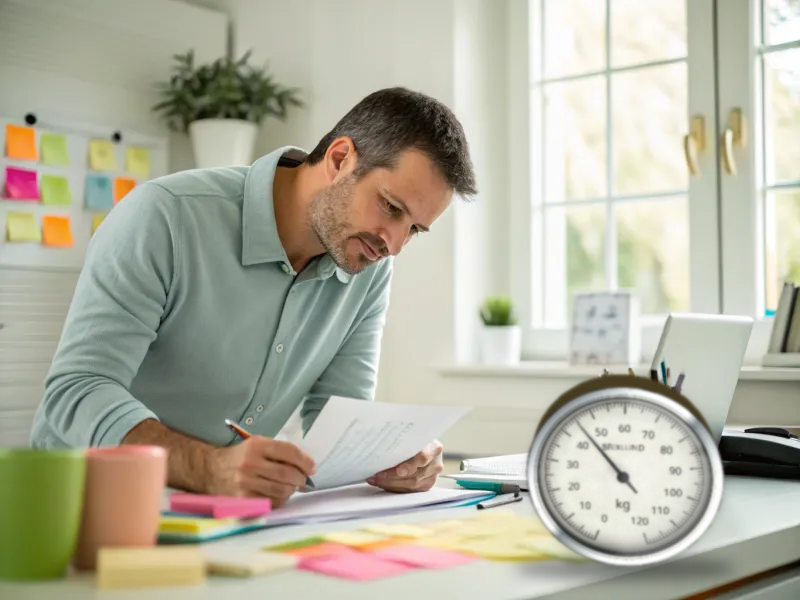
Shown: 45 kg
